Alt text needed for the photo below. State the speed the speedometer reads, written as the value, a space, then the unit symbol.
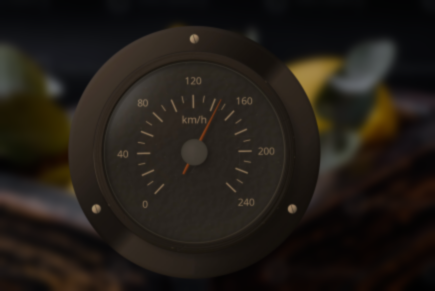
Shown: 145 km/h
